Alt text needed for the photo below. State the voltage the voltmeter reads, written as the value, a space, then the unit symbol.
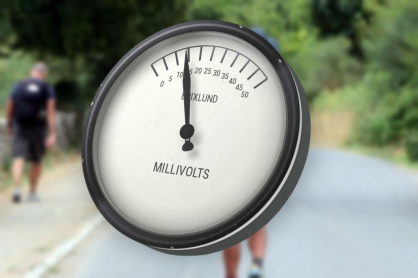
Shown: 15 mV
